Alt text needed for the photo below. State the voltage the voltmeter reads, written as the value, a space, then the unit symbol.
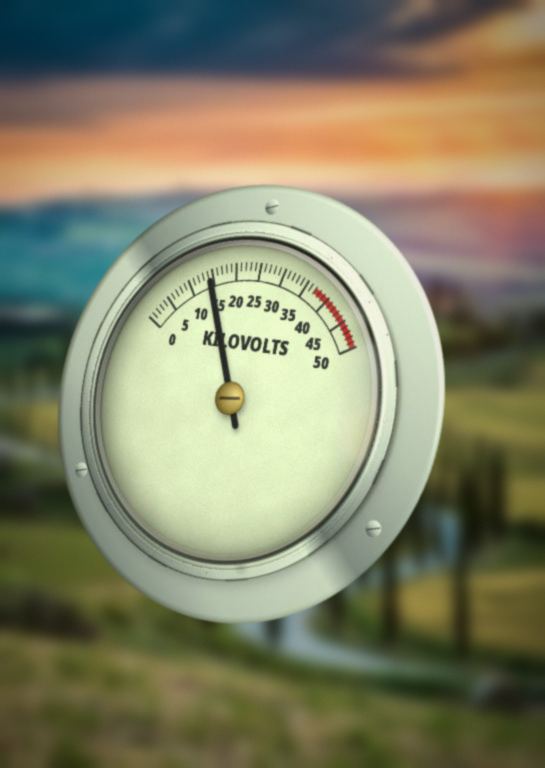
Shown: 15 kV
